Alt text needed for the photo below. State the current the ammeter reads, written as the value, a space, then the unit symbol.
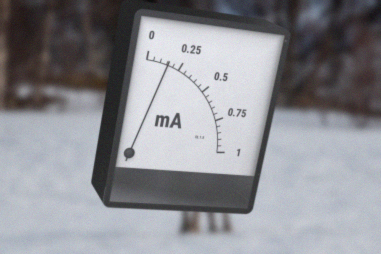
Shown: 0.15 mA
